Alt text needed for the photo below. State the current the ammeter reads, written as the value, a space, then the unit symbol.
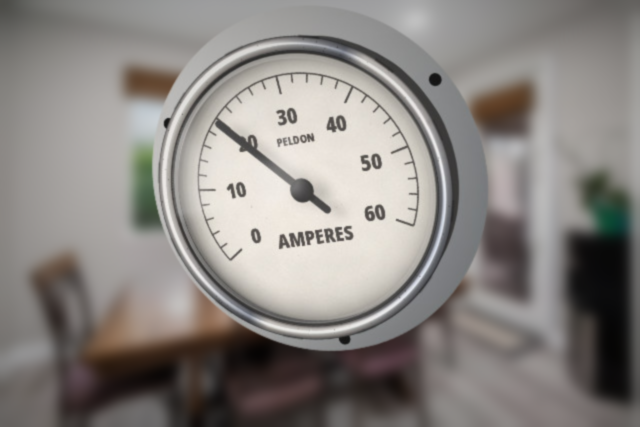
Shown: 20 A
